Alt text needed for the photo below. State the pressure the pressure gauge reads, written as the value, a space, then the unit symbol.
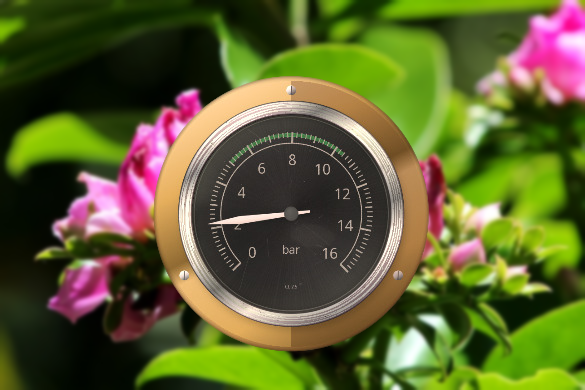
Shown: 2.2 bar
